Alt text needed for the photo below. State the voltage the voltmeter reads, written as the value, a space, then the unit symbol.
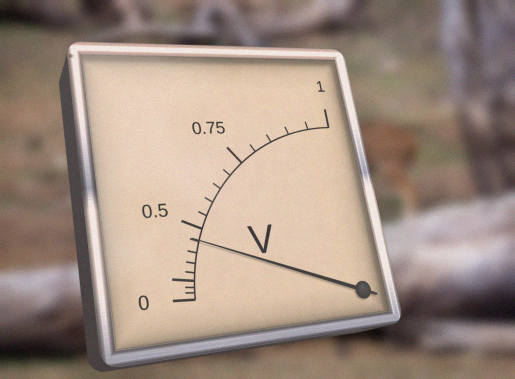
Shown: 0.45 V
